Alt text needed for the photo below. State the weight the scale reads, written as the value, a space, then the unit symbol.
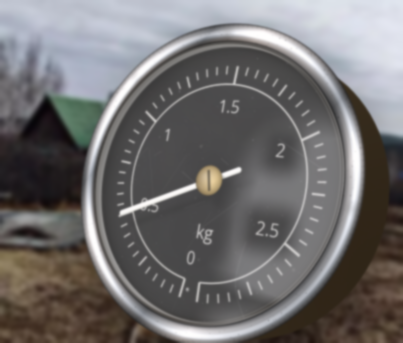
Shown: 0.5 kg
